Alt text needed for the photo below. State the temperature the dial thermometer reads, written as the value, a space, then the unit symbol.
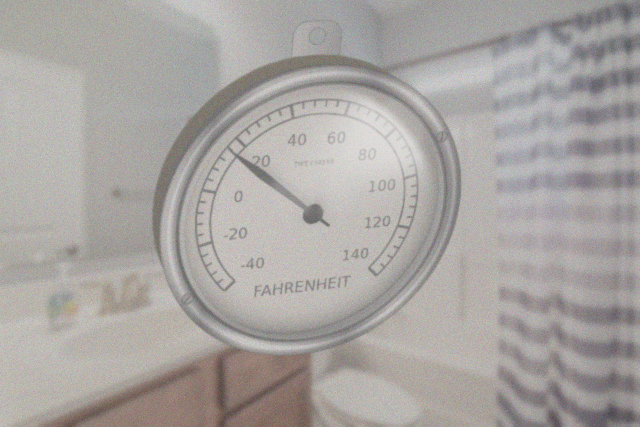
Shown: 16 °F
